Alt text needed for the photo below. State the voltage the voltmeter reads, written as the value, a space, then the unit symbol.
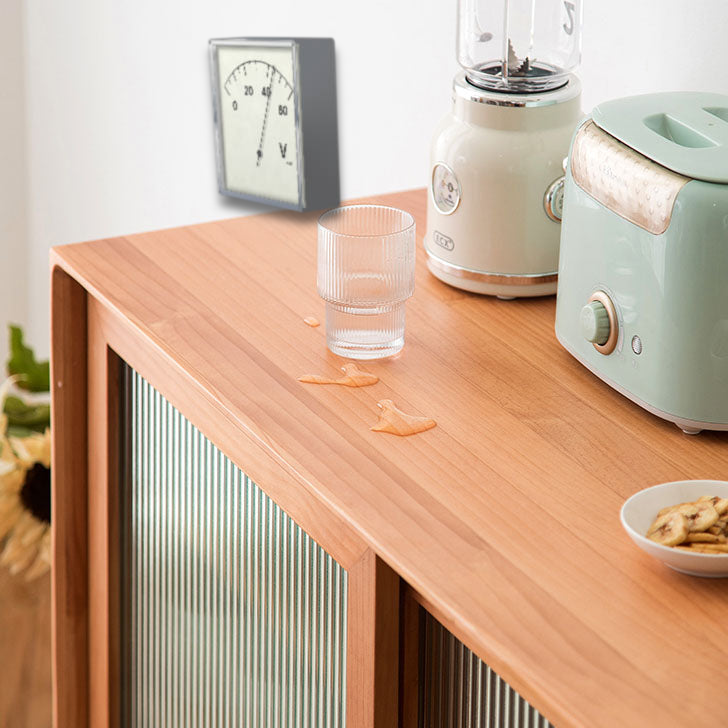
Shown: 45 V
